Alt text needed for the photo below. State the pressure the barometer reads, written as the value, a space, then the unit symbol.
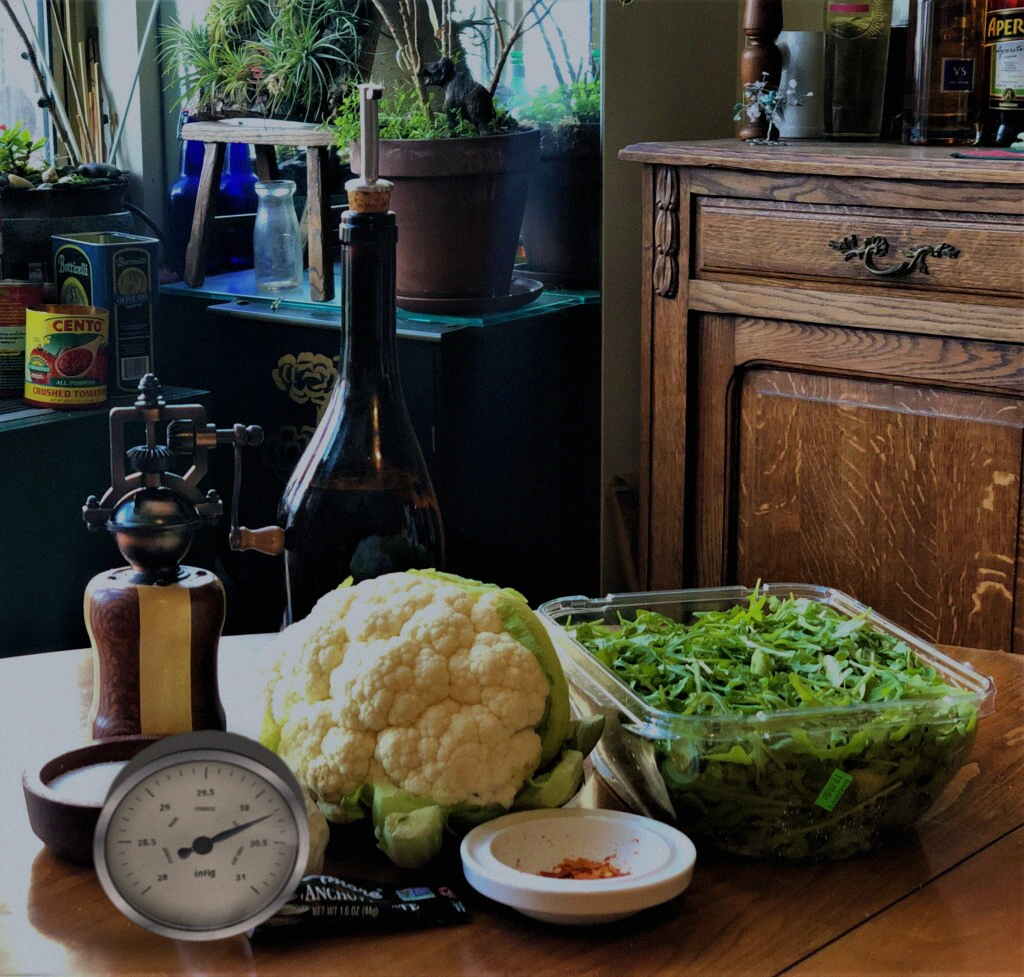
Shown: 30.2 inHg
